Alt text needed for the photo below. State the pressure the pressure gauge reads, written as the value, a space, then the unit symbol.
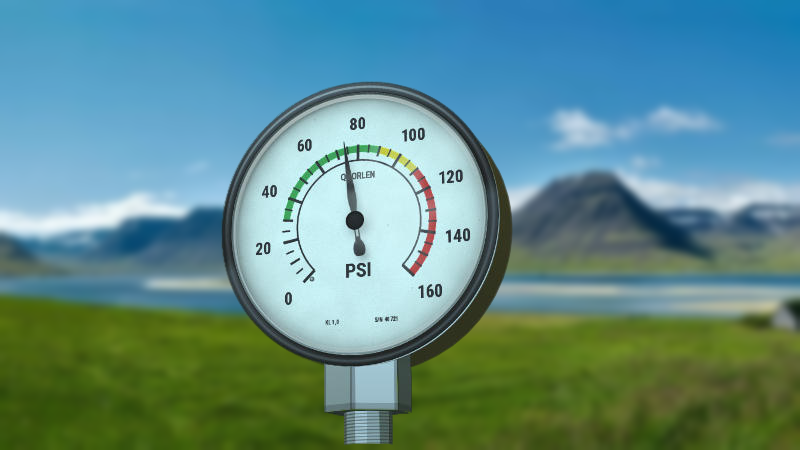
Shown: 75 psi
